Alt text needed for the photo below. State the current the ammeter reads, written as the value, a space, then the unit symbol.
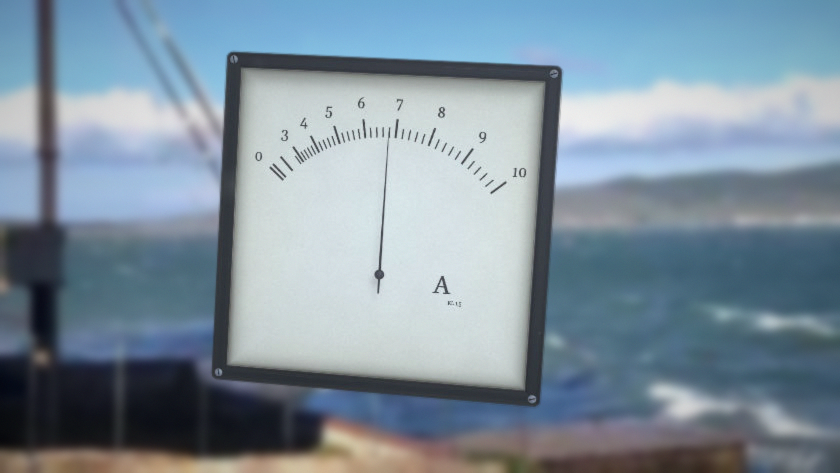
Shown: 6.8 A
